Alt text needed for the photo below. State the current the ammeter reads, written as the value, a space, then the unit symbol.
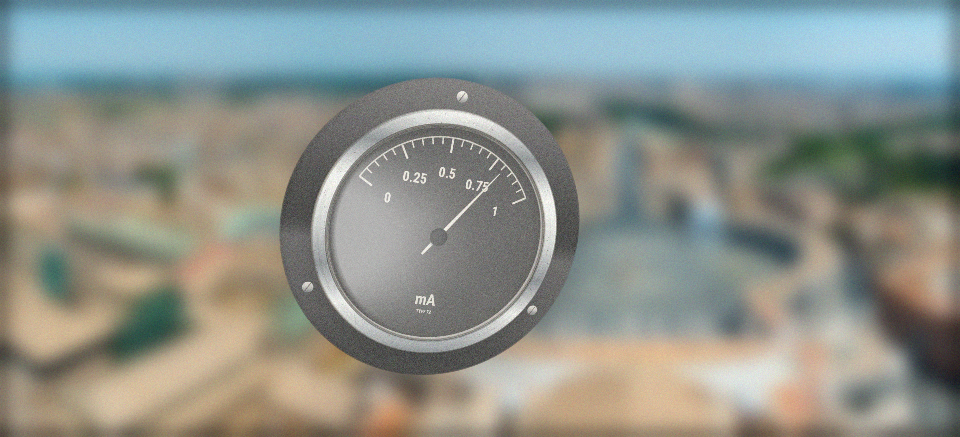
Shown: 0.8 mA
